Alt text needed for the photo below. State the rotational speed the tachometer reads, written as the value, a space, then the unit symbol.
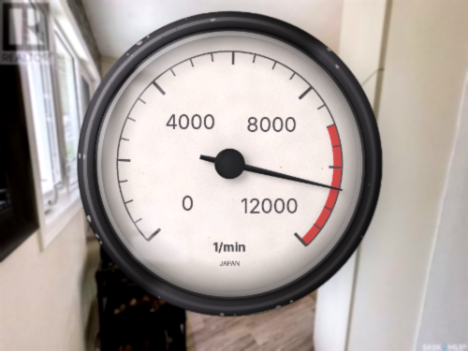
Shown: 10500 rpm
